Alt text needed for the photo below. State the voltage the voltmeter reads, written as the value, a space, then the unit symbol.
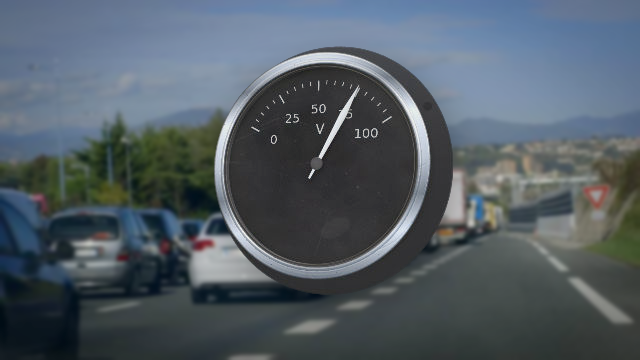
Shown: 75 V
